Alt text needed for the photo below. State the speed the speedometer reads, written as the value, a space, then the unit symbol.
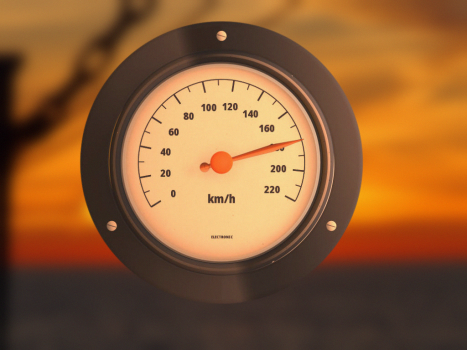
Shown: 180 km/h
